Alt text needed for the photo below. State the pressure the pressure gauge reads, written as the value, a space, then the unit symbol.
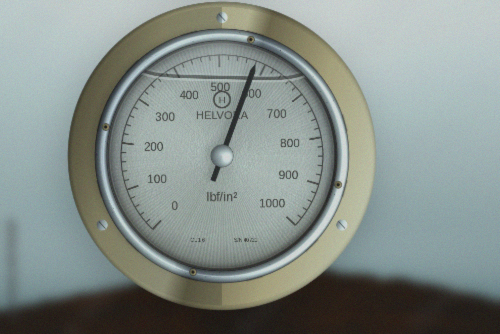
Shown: 580 psi
